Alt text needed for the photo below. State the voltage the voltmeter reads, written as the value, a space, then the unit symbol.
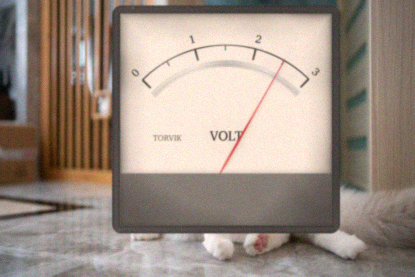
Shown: 2.5 V
